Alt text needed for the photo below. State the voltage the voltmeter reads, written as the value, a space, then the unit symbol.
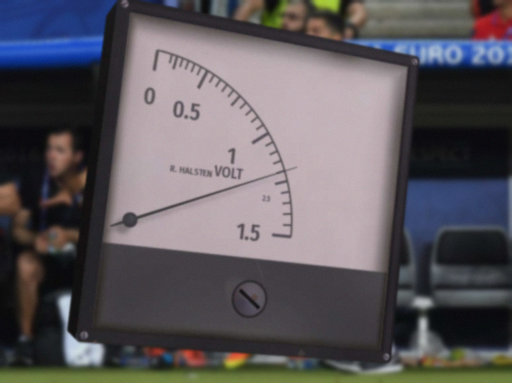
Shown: 1.2 V
